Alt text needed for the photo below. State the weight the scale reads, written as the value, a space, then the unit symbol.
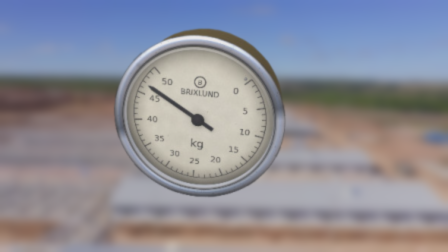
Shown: 47 kg
